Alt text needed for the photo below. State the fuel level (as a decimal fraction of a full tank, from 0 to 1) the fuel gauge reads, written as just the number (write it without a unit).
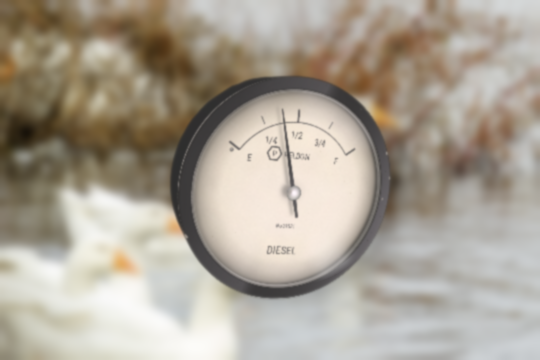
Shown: 0.375
